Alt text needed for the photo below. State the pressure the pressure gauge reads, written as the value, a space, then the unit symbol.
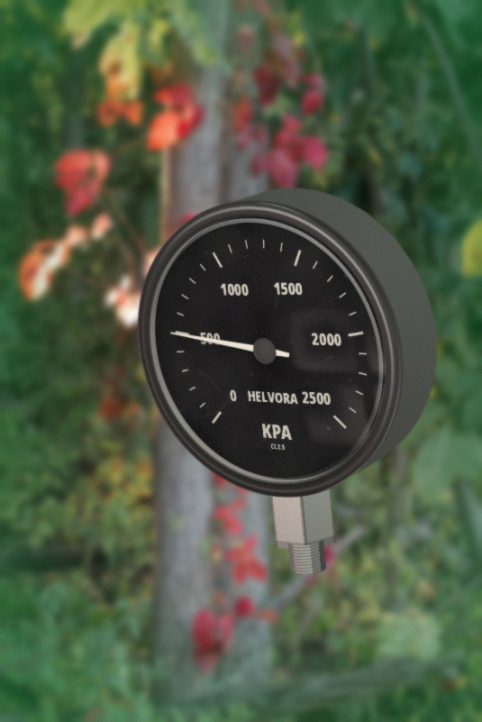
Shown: 500 kPa
